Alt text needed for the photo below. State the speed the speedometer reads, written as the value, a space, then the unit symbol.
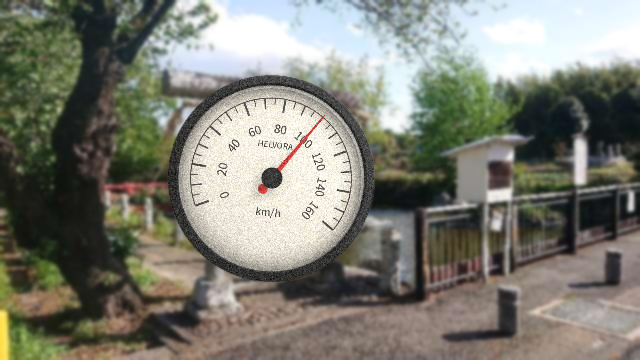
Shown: 100 km/h
